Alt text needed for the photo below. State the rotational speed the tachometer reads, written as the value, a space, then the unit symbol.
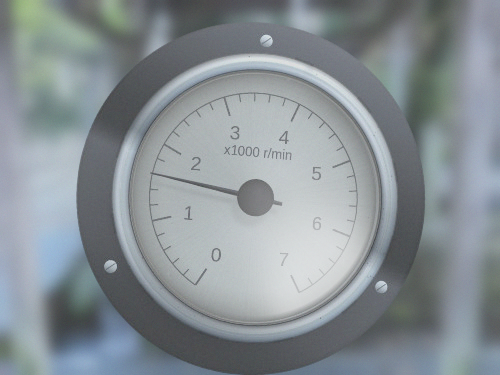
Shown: 1600 rpm
